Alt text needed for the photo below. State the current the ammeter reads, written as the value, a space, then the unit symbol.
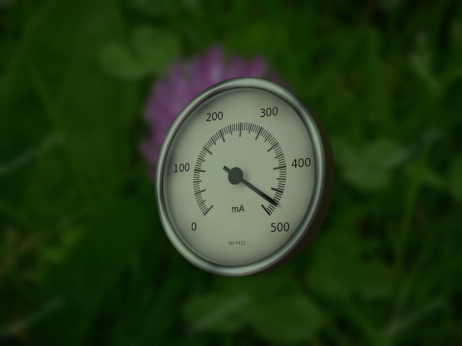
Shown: 475 mA
